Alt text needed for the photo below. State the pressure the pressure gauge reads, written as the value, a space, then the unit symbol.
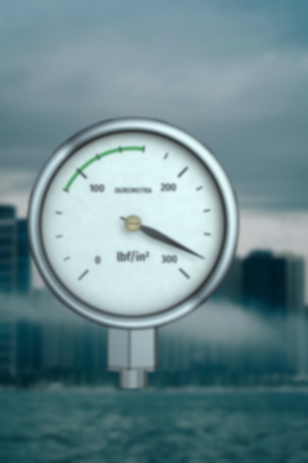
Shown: 280 psi
